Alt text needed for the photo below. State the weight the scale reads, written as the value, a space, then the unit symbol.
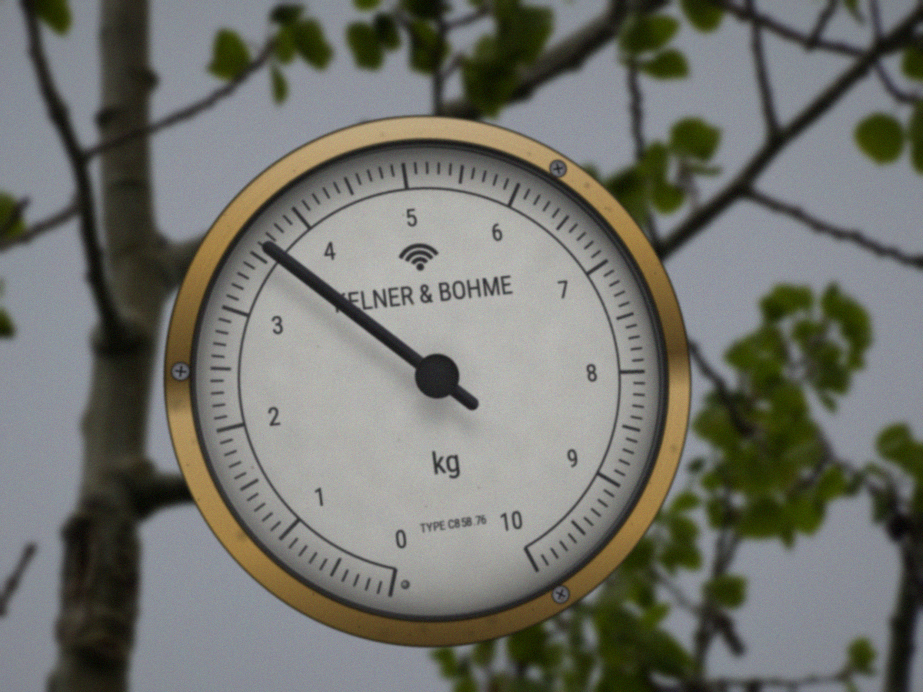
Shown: 3.6 kg
